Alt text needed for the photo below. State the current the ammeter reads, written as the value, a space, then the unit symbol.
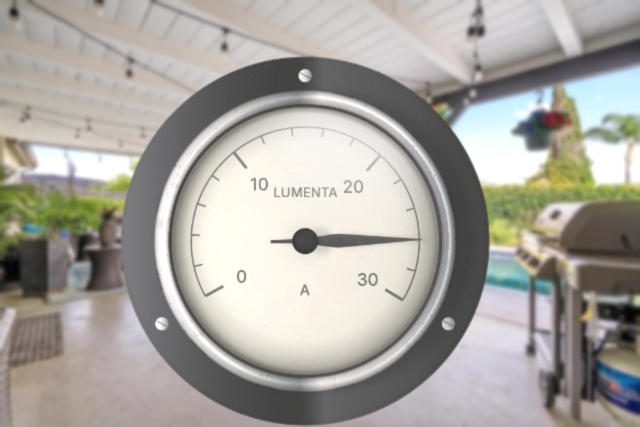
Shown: 26 A
